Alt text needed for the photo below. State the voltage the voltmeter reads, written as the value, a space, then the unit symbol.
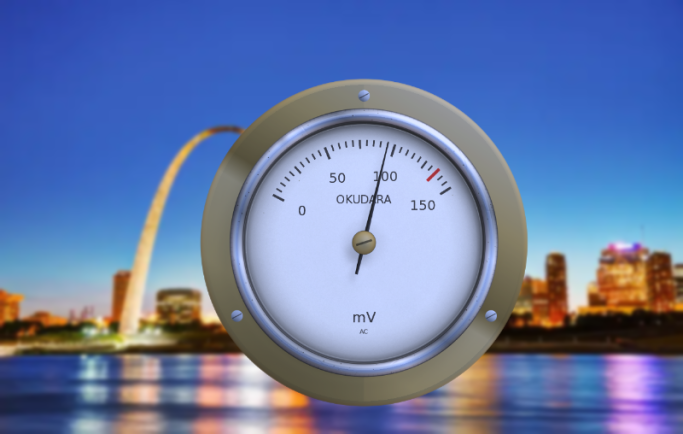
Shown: 95 mV
